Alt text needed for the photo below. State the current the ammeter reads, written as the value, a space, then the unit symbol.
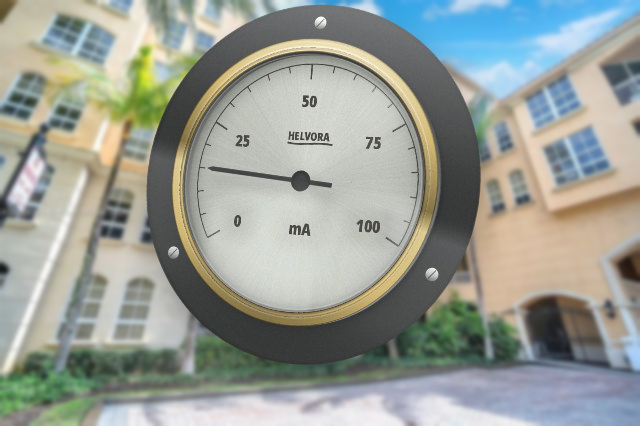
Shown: 15 mA
